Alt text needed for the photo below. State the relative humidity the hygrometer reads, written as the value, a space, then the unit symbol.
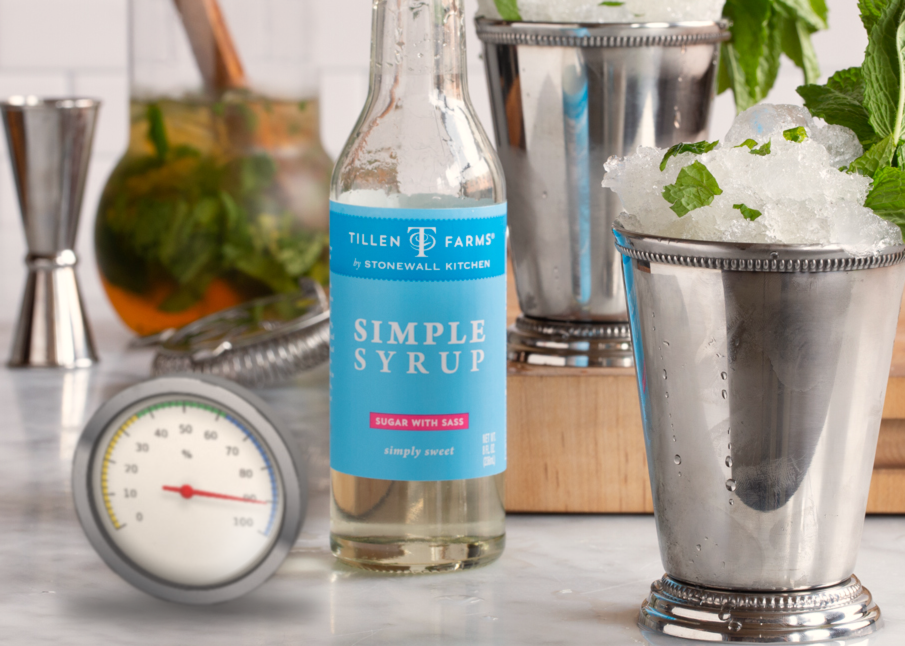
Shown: 90 %
